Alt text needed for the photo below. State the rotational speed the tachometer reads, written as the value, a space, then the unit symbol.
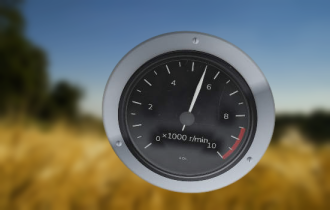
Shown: 5500 rpm
